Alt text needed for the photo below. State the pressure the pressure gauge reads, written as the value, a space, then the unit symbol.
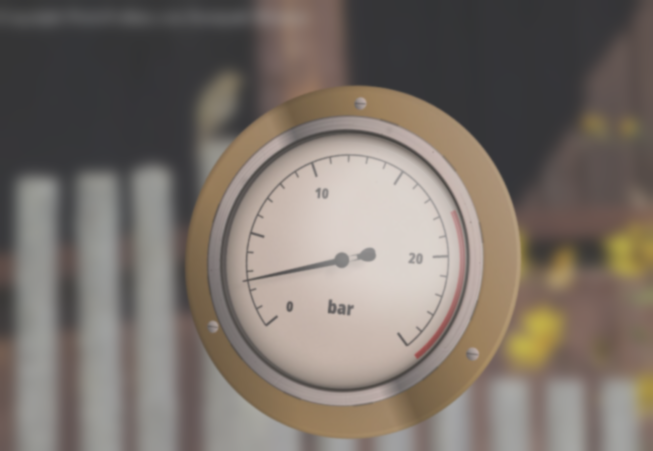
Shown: 2.5 bar
